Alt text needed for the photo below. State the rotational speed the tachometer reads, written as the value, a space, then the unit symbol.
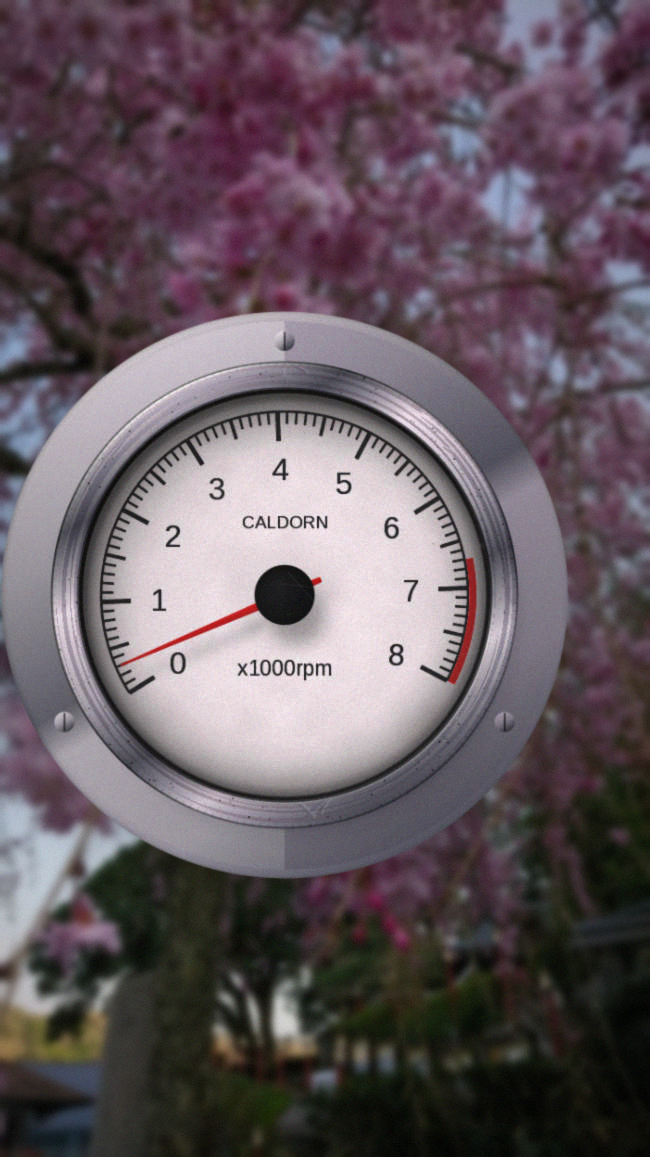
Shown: 300 rpm
